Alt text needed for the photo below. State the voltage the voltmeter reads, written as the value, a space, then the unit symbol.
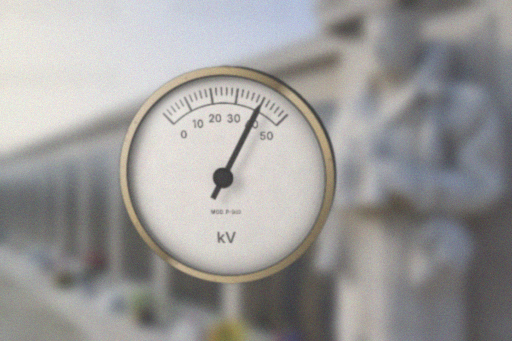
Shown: 40 kV
